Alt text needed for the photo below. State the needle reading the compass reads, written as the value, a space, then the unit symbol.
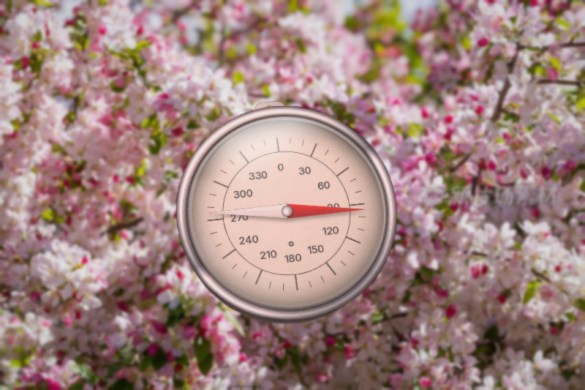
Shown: 95 °
